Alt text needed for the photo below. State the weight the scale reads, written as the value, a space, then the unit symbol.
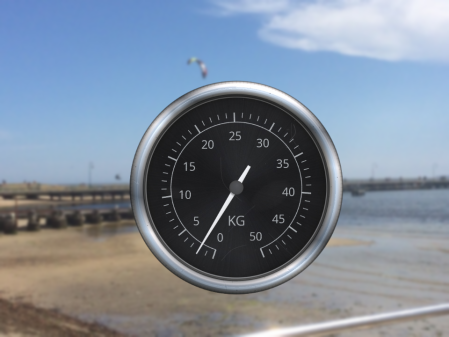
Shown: 2 kg
